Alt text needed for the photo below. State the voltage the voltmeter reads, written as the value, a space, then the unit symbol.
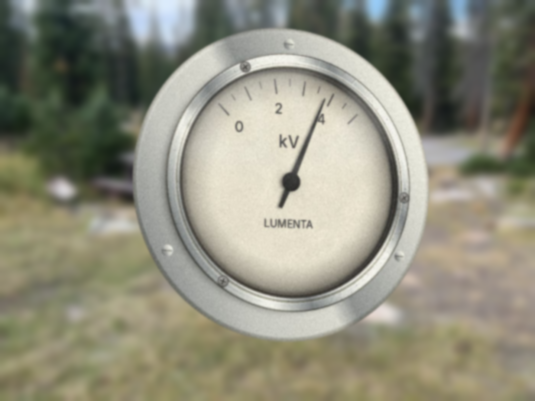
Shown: 3.75 kV
